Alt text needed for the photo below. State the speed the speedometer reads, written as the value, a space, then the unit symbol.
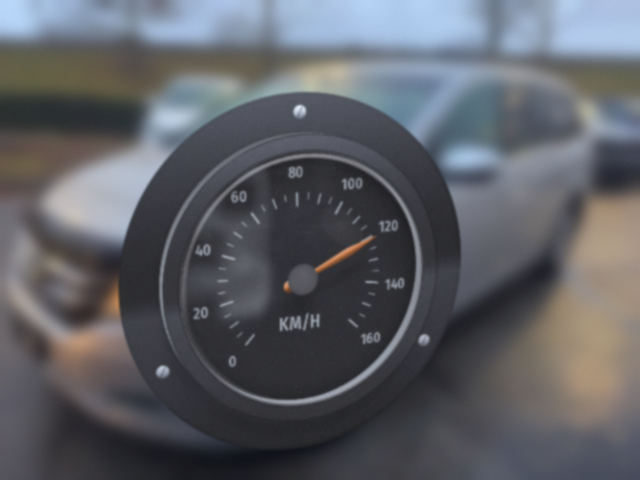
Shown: 120 km/h
